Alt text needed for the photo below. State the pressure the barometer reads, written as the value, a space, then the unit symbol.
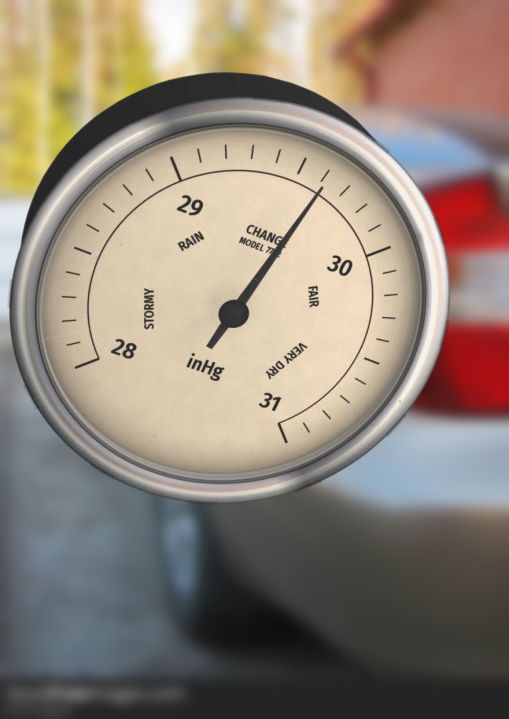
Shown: 29.6 inHg
